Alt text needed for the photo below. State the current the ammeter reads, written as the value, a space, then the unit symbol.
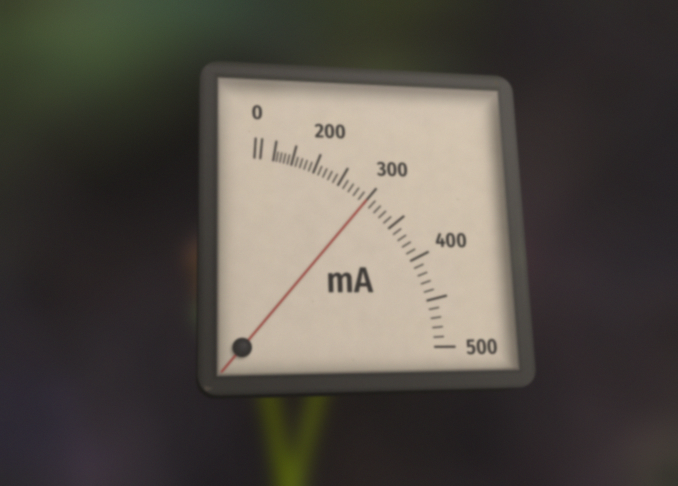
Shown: 300 mA
